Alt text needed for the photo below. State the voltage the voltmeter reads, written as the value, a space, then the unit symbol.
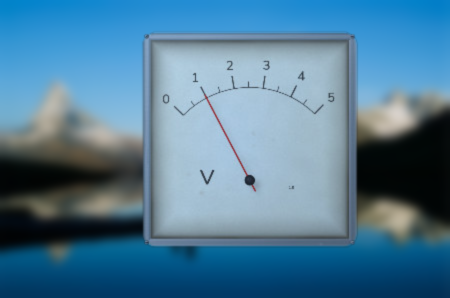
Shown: 1 V
